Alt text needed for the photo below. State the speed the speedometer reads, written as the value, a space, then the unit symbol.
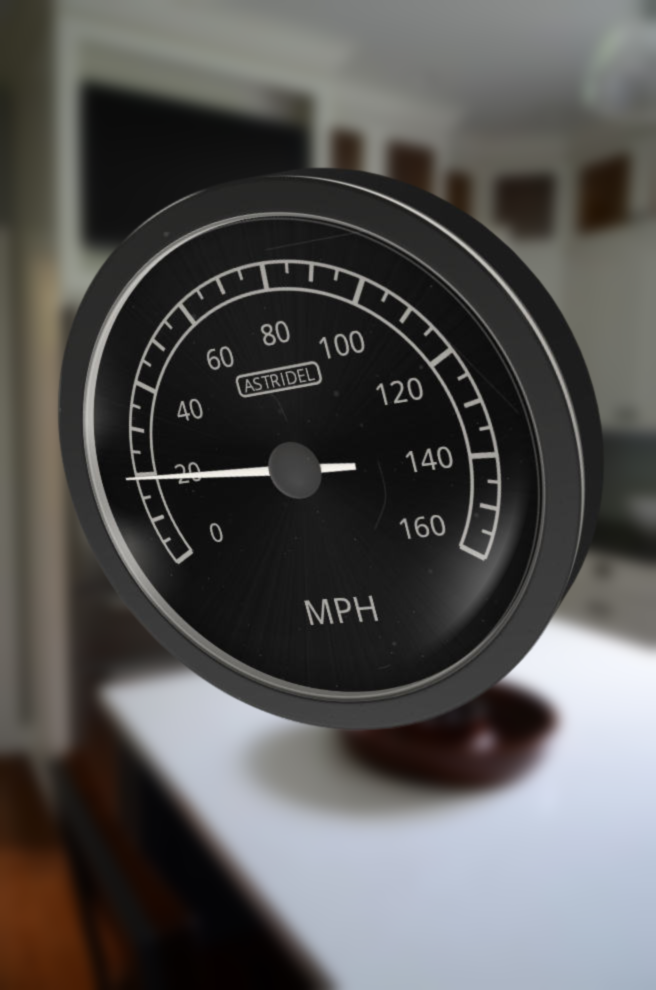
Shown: 20 mph
